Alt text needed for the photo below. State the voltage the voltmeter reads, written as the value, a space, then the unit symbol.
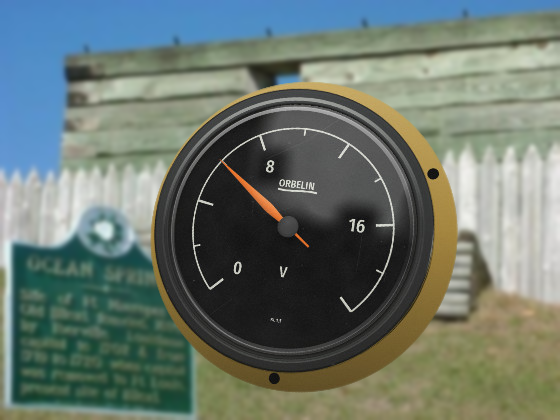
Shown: 6 V
